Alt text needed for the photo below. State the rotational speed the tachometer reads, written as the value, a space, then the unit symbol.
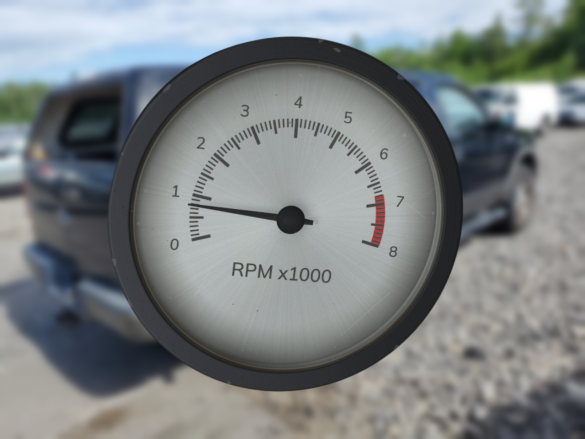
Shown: 800 rpm
